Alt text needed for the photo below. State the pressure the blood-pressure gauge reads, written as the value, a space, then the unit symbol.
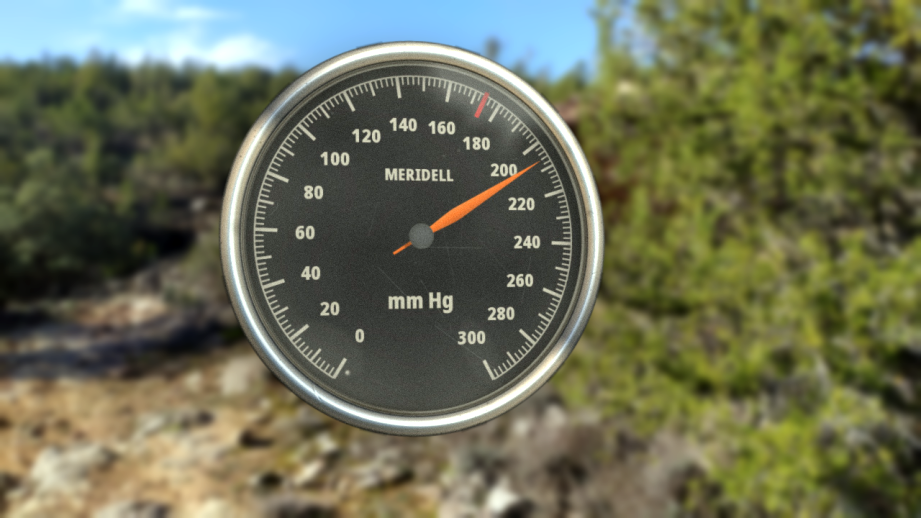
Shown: 206 mmHg
